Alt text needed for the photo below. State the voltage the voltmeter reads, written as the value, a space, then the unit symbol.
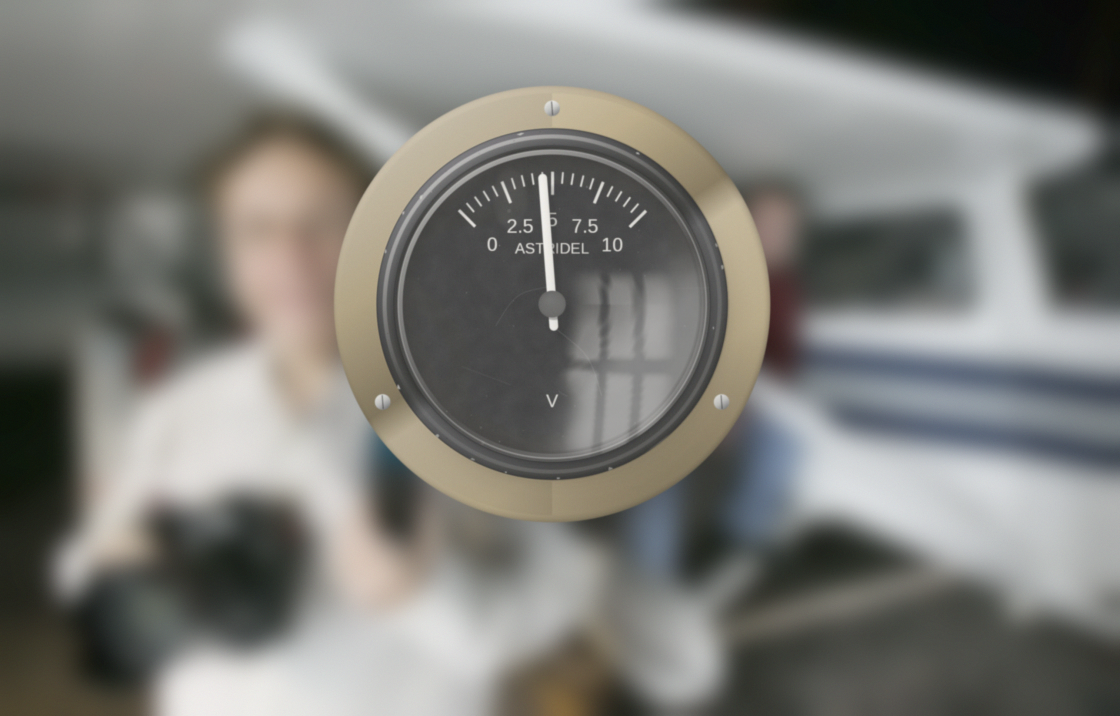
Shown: 4.5 V
